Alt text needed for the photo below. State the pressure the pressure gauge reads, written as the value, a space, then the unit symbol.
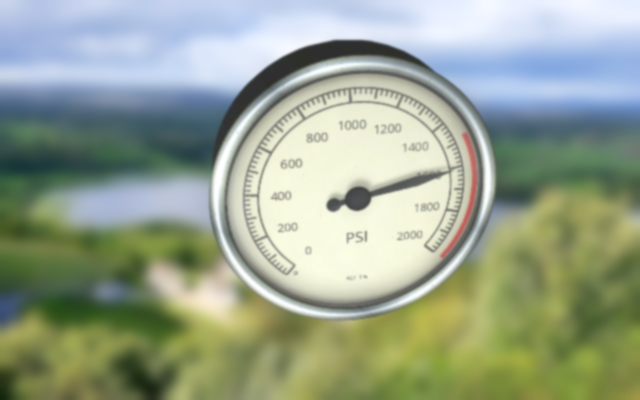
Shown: 1600 psi
